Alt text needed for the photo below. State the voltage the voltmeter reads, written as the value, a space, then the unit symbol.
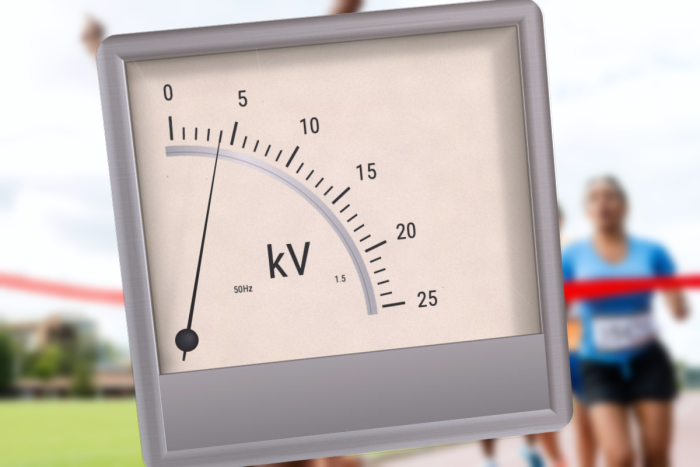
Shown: 4 kV
